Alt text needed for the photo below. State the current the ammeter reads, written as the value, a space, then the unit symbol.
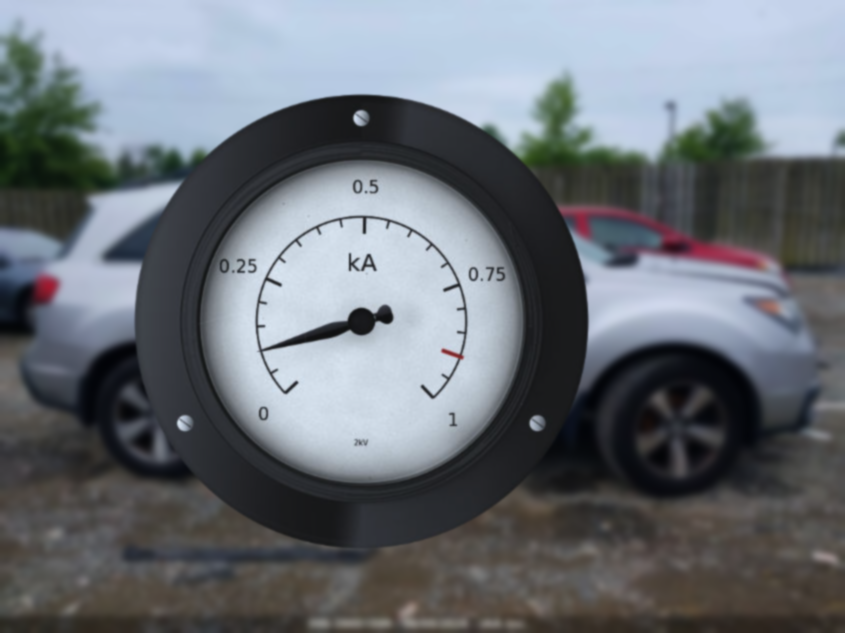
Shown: 0.1 kA
